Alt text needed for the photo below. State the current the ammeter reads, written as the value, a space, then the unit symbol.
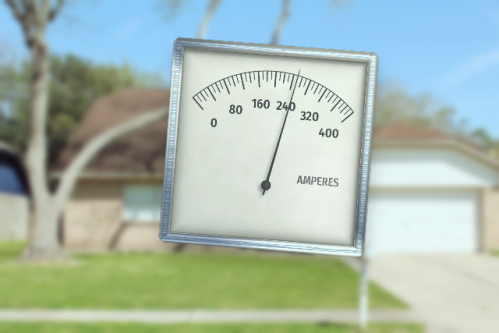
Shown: 250 A
